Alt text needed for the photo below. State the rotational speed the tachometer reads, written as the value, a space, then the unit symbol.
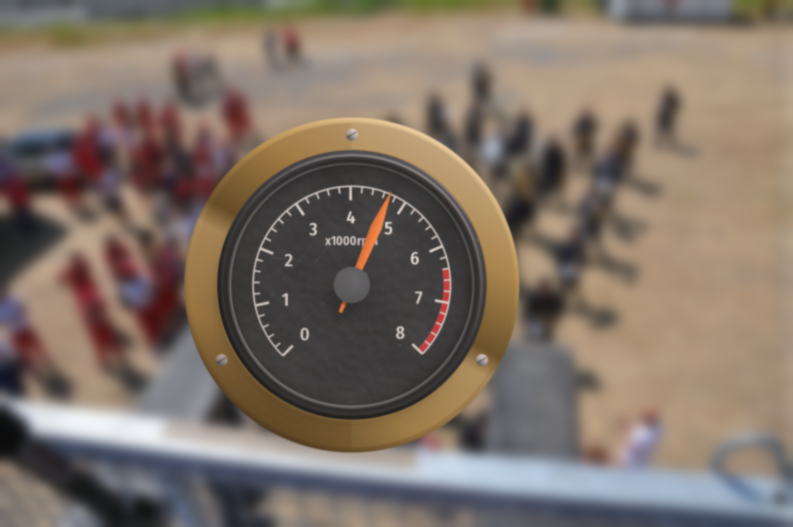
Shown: 4700 rpm
